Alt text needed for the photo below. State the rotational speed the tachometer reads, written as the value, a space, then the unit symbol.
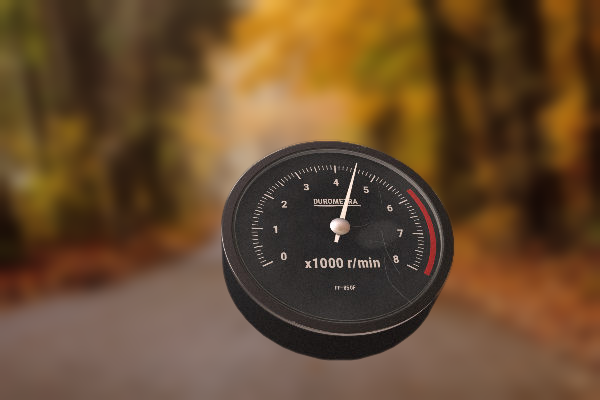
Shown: 4500 rpm
